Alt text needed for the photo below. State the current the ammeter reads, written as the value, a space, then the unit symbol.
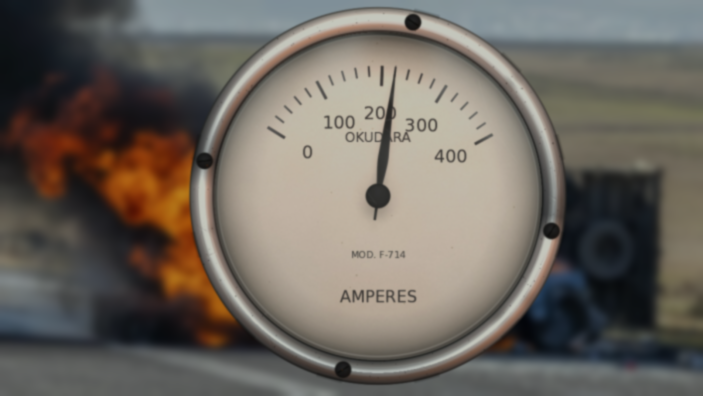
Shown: 220 A
